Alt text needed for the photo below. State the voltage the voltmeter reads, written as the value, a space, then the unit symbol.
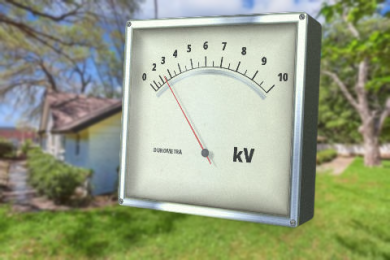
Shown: 2.5 kV
